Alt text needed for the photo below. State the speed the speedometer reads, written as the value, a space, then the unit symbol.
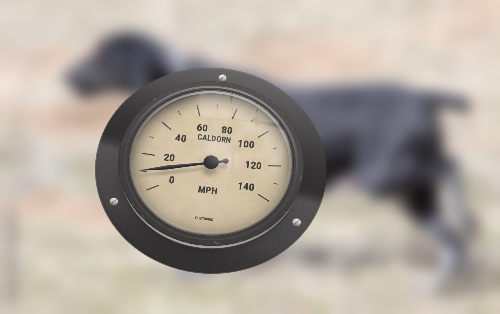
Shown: 10 mph
